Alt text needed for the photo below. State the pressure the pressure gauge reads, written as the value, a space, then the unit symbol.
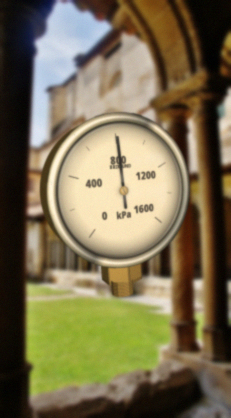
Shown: 800 kPa
